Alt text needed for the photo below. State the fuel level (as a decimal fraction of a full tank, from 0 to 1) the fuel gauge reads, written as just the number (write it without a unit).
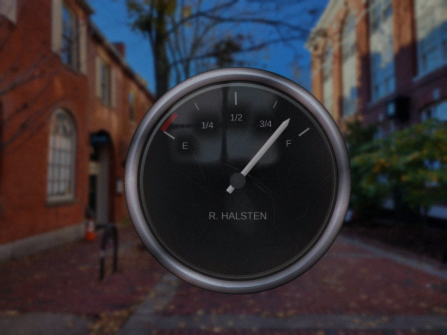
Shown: 0.875
